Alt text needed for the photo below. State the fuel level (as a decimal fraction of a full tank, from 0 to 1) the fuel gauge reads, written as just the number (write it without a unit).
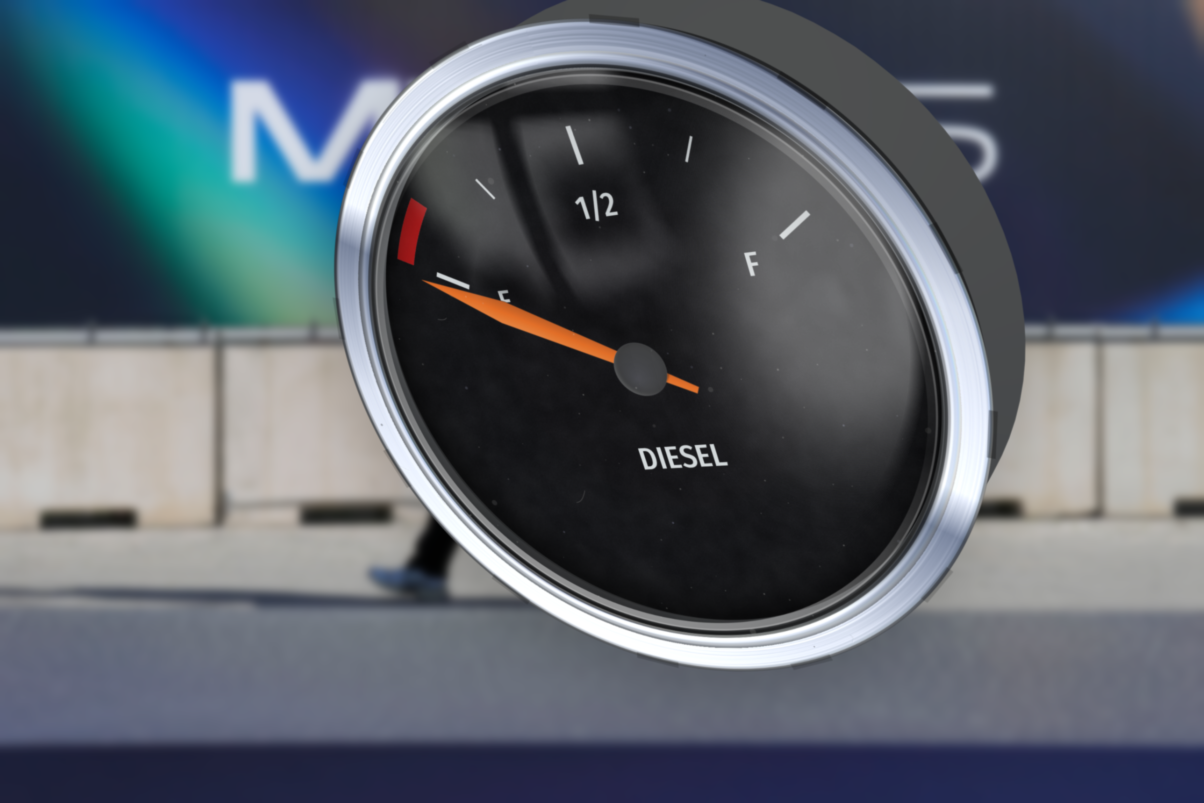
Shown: 0
